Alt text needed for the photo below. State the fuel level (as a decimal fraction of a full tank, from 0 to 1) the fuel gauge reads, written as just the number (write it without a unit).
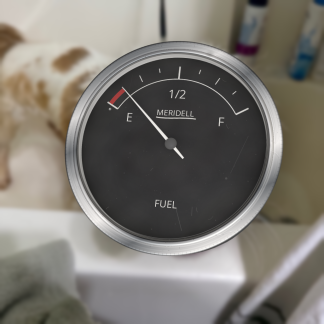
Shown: 0.125
